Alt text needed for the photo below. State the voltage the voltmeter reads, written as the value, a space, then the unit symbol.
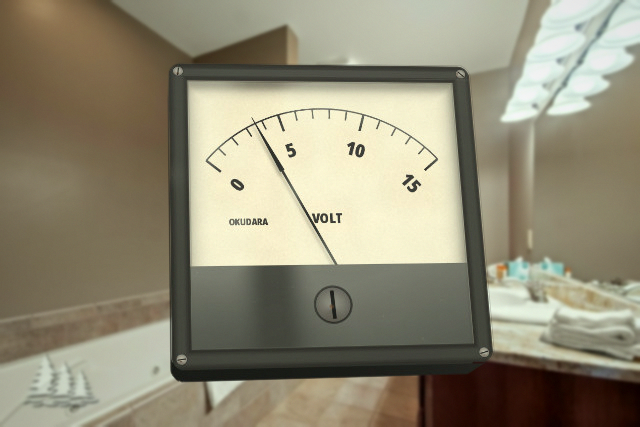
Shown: 3.5 V
